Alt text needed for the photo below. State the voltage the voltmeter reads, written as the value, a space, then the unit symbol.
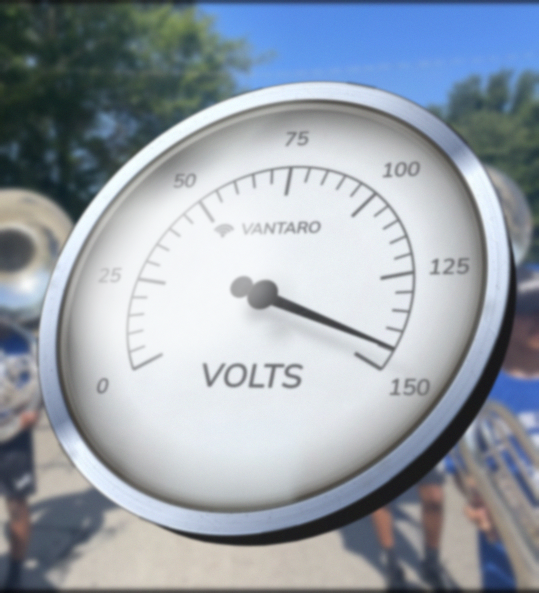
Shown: 145 V
